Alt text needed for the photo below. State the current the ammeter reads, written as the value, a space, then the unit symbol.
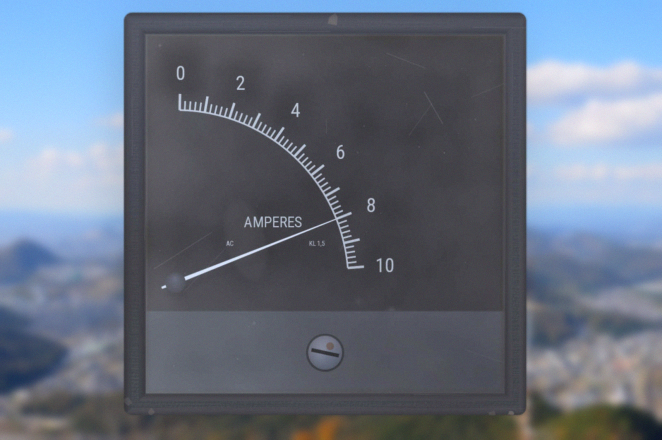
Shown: 8 A
